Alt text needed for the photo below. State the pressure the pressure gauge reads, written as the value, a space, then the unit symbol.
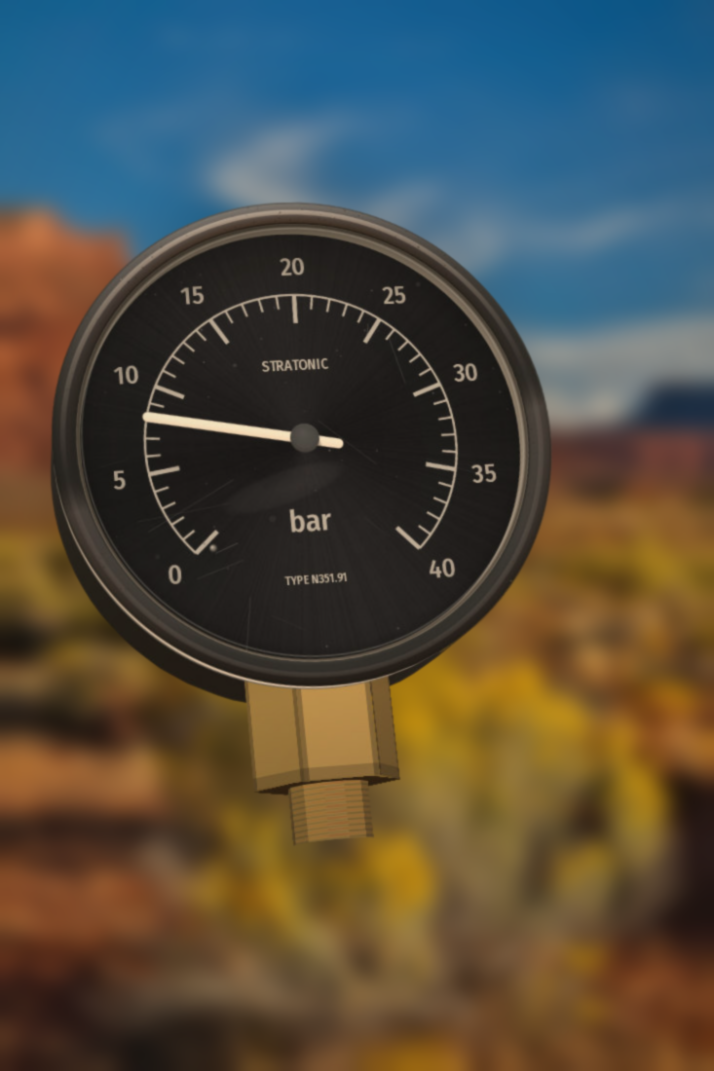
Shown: 8 bar
